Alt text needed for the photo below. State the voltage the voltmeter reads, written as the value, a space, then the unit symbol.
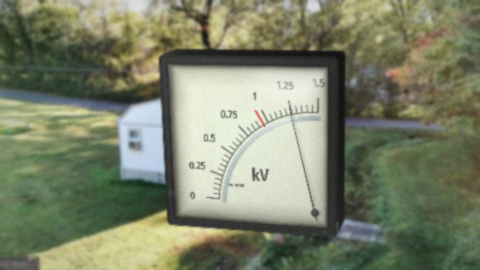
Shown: 1.25 kV
